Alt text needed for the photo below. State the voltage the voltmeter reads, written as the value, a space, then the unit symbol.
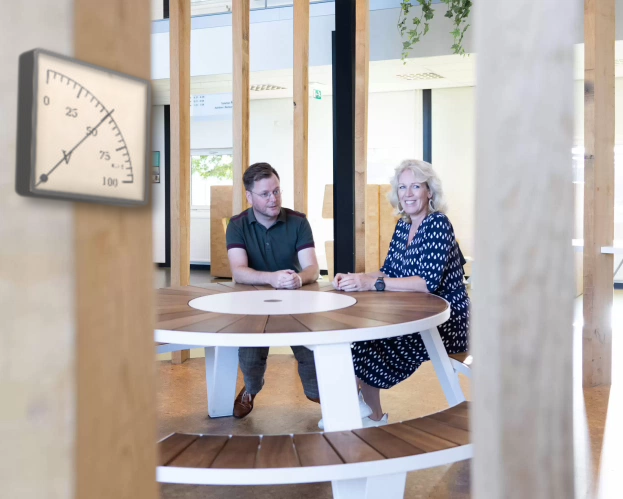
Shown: 50 V
